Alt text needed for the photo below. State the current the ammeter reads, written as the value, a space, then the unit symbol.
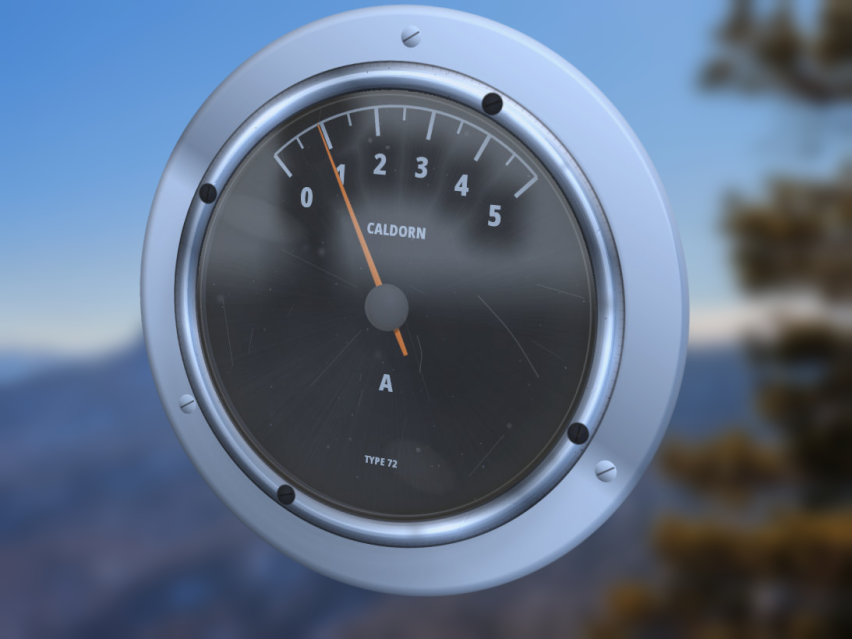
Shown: 1 A
